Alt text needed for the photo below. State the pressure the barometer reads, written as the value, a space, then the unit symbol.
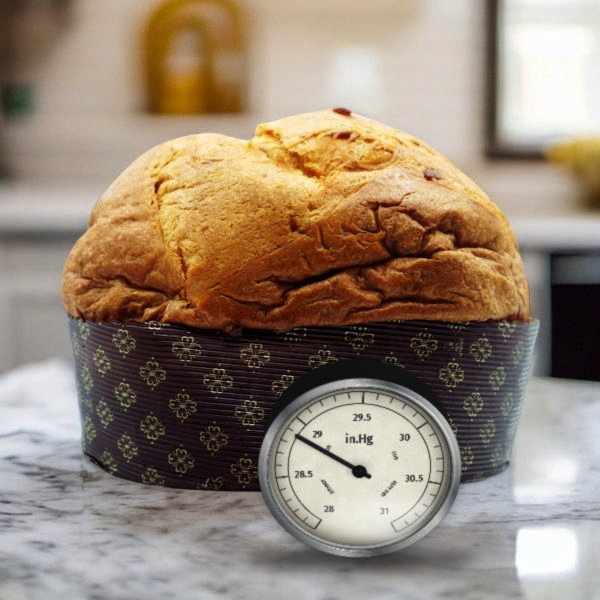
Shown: 28.9 inHg
